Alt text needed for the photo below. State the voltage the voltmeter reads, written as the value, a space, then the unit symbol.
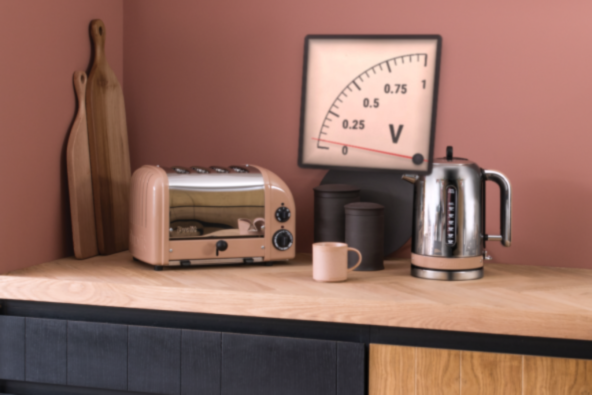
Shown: 0.05 V
